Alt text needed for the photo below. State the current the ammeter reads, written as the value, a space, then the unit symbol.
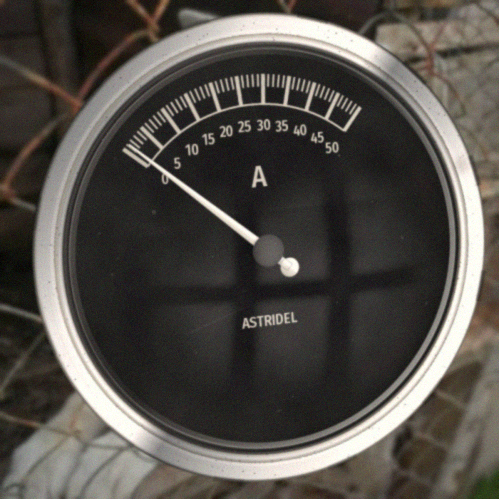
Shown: 1 A
